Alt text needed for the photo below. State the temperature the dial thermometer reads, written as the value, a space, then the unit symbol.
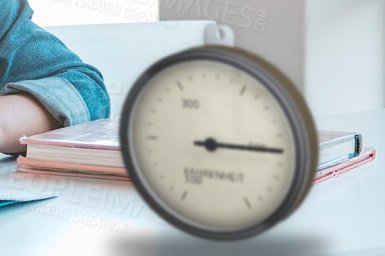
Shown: 500 °F
